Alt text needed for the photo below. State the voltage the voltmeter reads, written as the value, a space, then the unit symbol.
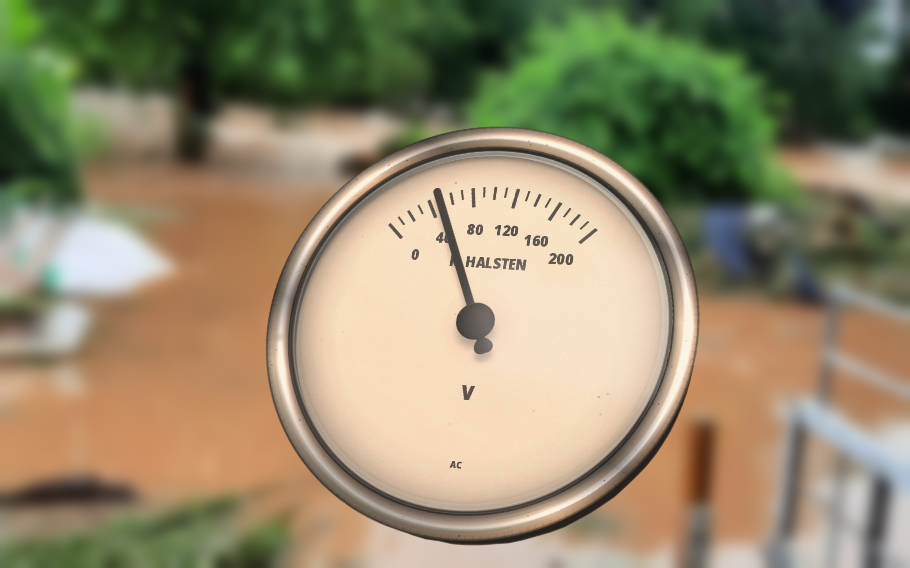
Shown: 50 V
